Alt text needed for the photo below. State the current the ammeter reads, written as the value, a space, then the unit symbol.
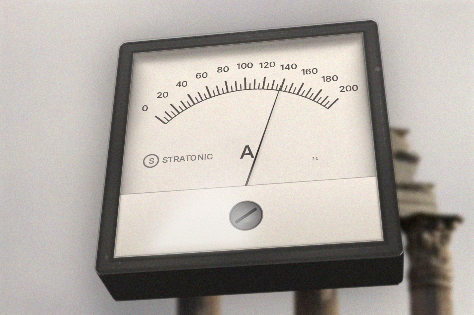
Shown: 140 A
